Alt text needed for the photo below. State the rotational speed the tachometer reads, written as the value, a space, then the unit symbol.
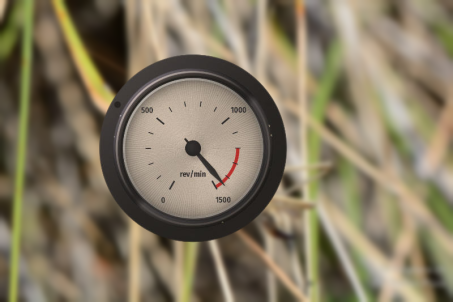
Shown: 1450 rpm
